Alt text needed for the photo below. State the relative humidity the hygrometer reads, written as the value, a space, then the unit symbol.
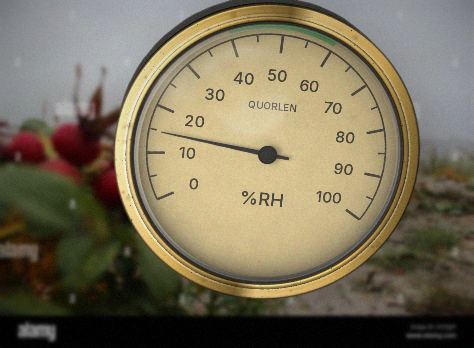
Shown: 15 %
